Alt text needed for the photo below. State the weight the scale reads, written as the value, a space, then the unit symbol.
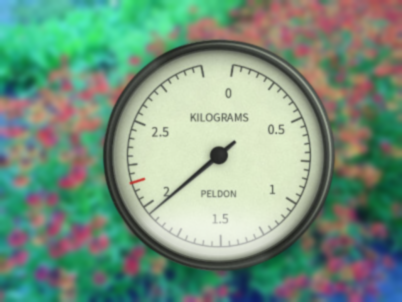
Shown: 1.95 kg
